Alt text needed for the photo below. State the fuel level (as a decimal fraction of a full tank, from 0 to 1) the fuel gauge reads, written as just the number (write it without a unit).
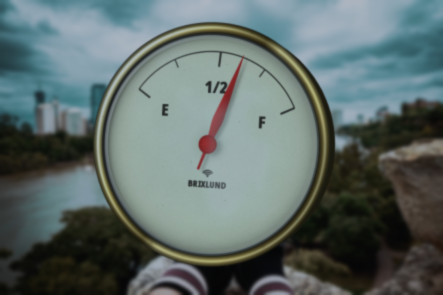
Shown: 0.625
